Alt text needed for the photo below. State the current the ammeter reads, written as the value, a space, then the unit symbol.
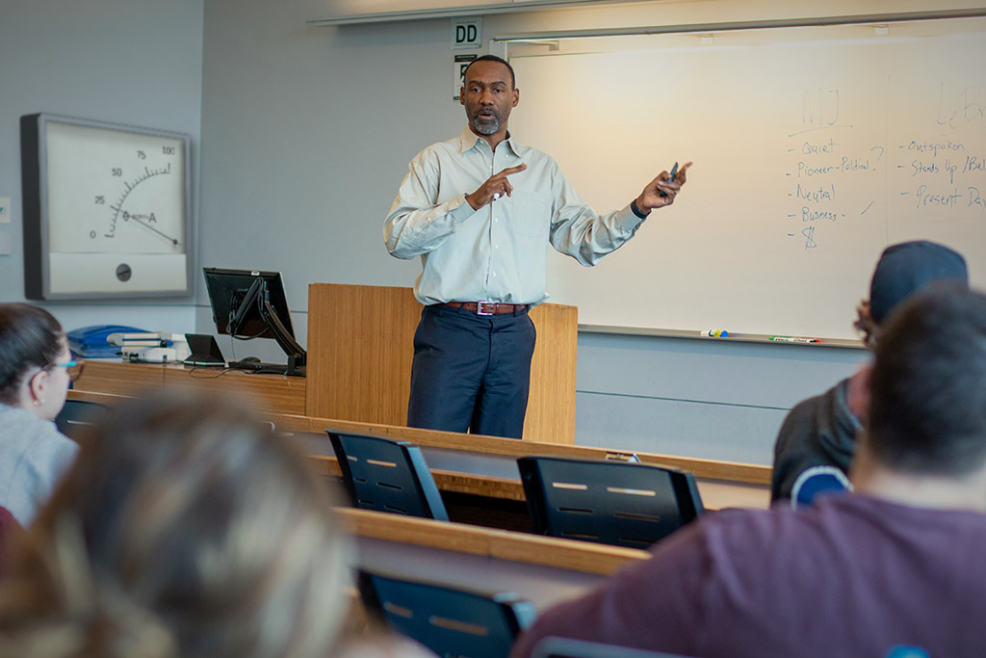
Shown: 25 A
